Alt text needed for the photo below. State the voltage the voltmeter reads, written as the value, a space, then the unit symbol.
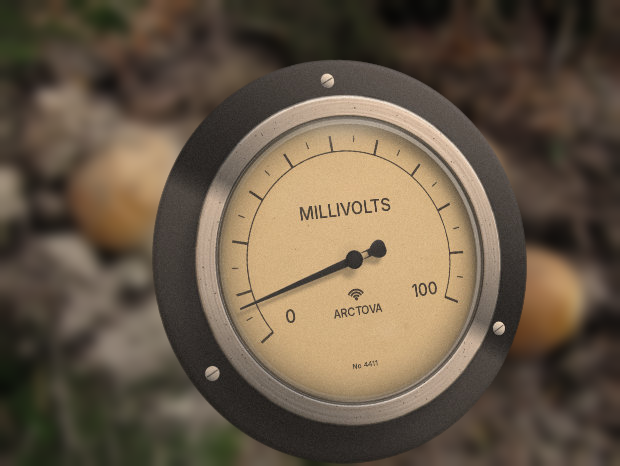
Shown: 7.5 mV
